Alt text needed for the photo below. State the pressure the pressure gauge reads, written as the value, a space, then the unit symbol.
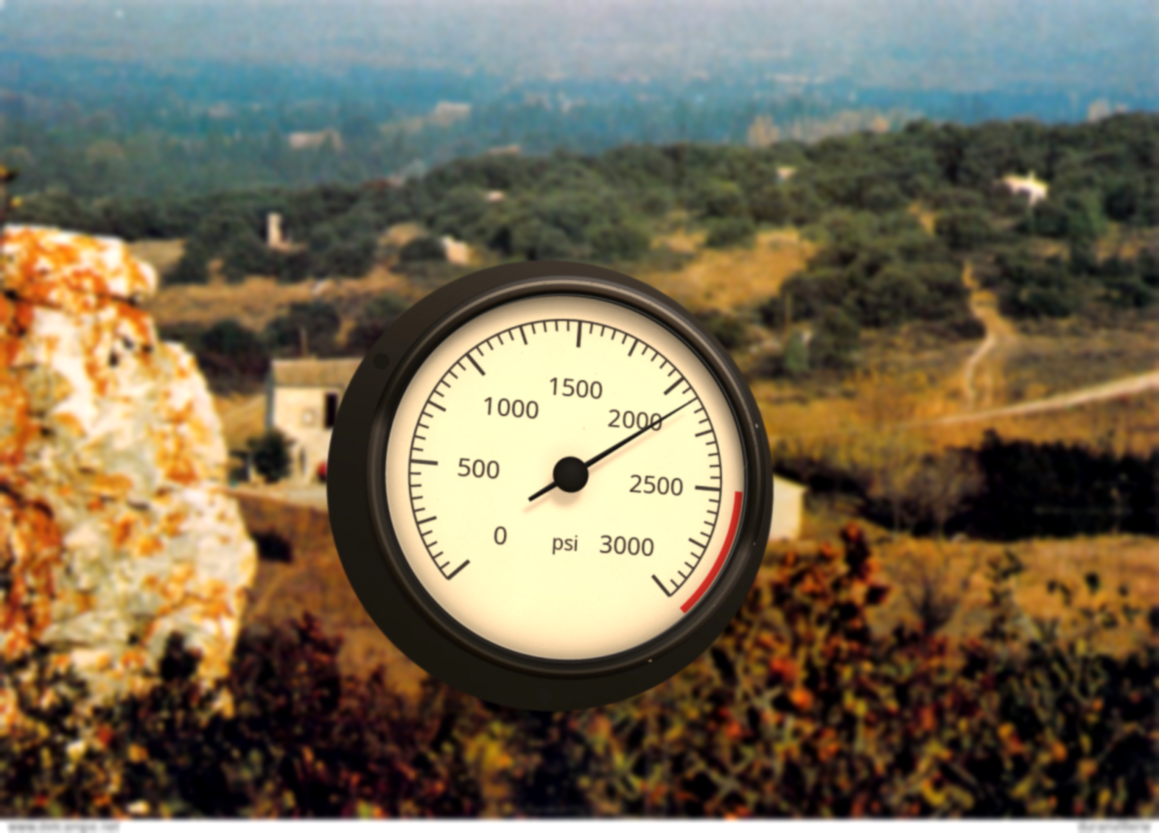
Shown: 2100 psi
